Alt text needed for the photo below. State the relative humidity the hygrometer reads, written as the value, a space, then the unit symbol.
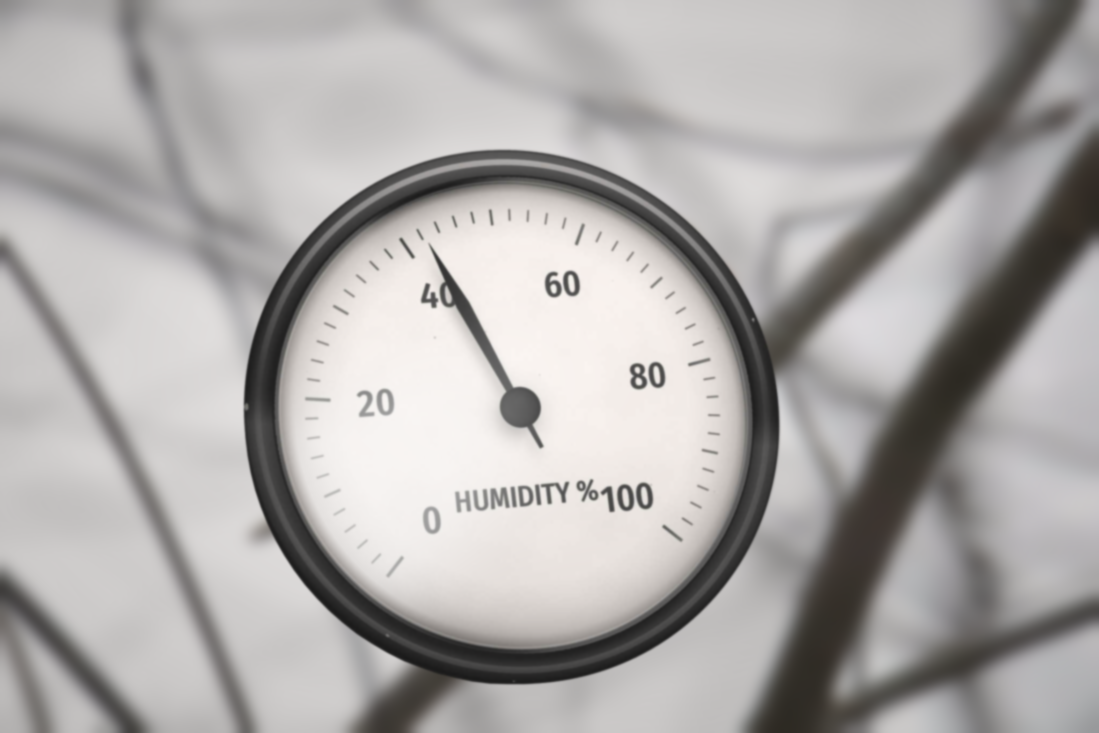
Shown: 42 %
